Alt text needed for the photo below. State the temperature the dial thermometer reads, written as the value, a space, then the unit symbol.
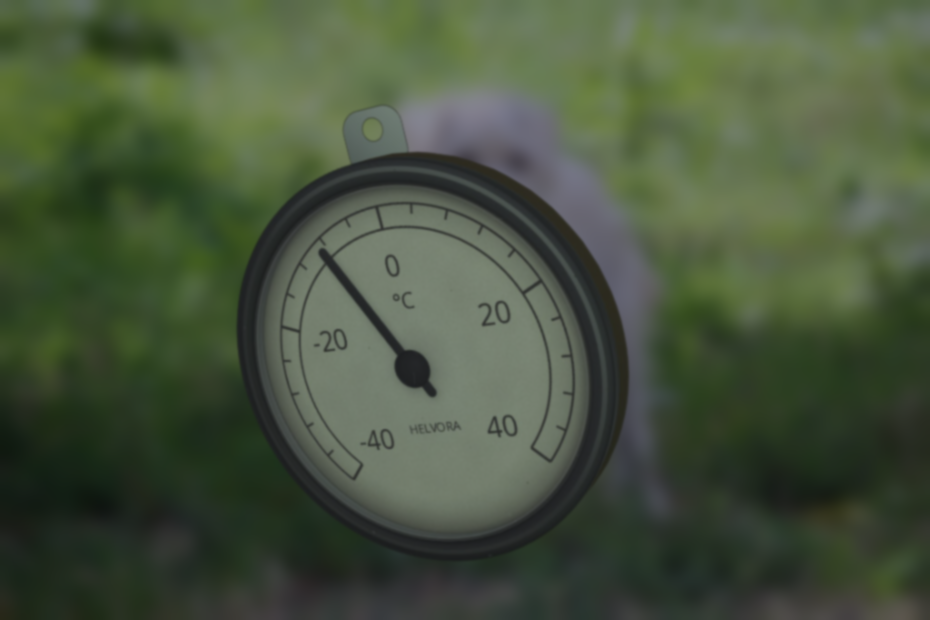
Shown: -8 °C
